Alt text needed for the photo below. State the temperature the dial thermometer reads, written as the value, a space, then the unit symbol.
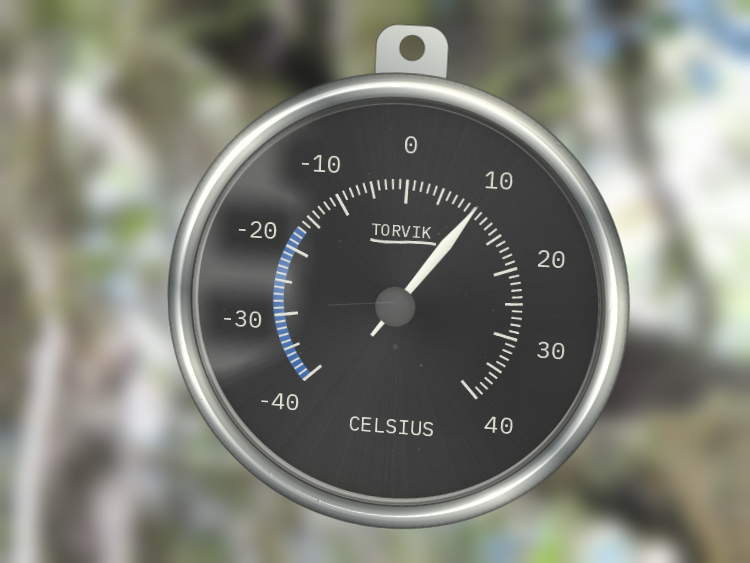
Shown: 10 °C
